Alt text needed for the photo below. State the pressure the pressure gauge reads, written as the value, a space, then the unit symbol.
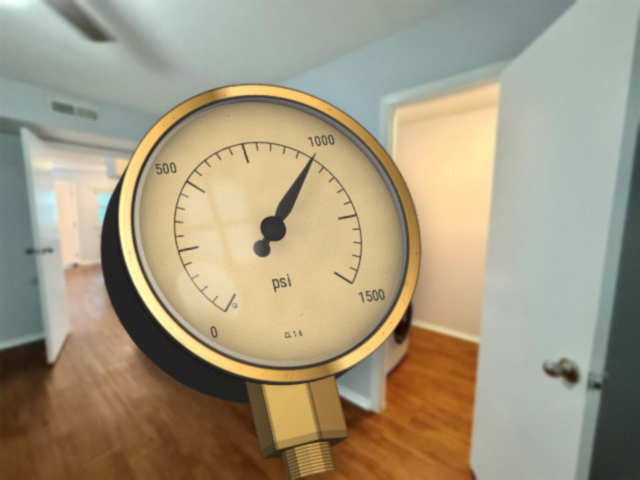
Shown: 1000 psi
